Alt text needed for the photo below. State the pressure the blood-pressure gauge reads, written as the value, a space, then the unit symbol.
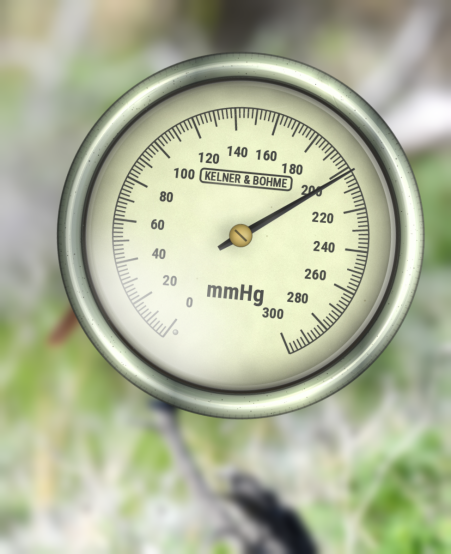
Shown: 202 mmHg
